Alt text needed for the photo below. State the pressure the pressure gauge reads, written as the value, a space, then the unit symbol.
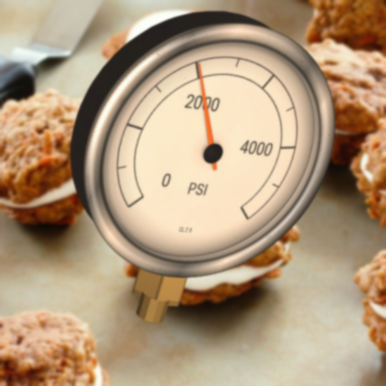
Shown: 2000 psi
